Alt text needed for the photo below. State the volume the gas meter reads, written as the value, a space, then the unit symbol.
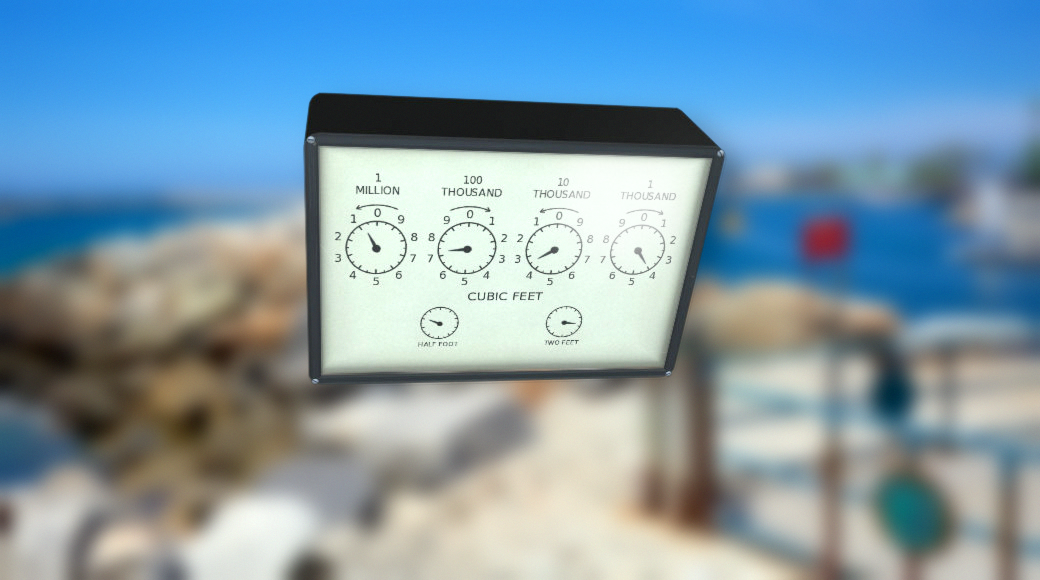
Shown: 73400 ft³
